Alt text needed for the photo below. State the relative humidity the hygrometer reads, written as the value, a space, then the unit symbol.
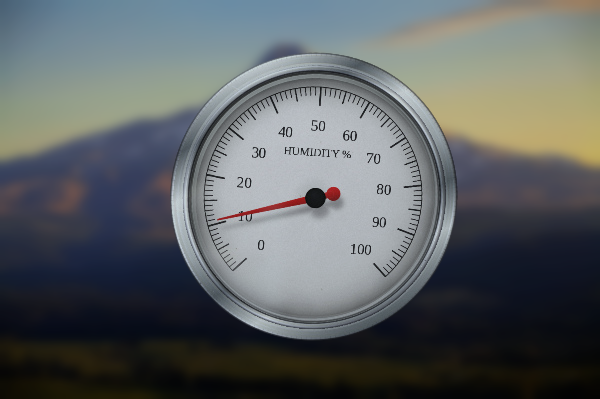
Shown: 11 %
